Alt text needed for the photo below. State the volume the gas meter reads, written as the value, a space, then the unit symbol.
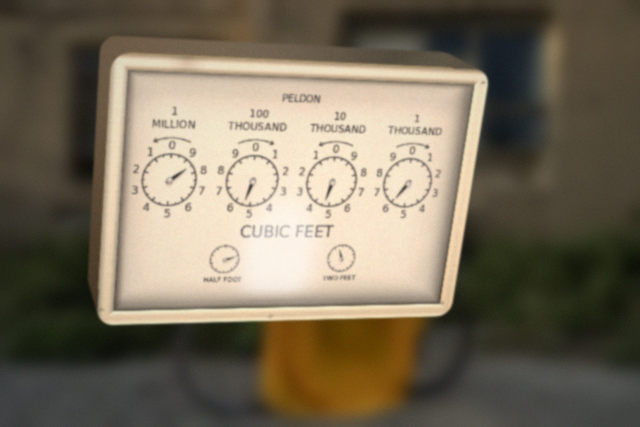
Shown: 854600 ft³
